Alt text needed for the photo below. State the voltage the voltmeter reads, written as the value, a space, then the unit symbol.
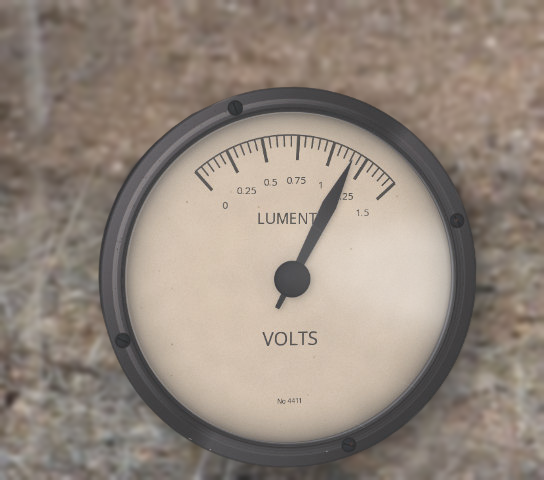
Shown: 1.15 V
